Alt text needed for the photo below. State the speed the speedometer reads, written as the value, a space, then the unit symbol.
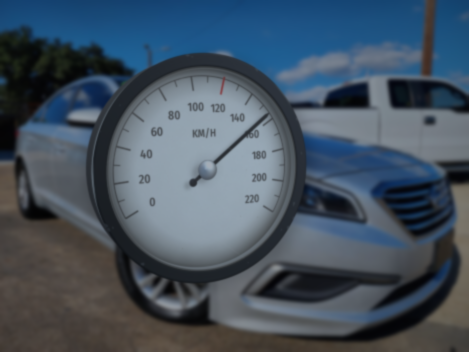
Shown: 155 km/h
